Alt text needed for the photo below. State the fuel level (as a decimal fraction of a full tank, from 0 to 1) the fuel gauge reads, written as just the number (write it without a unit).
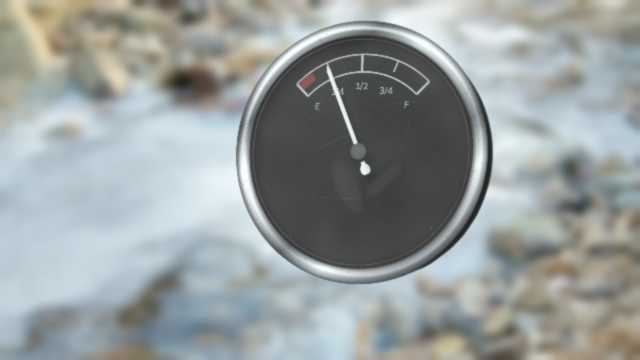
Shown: 0.25
